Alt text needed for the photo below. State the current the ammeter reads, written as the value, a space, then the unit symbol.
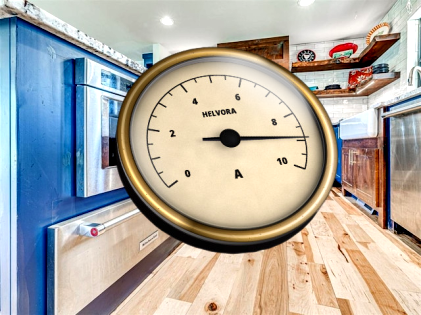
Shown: 9 A
